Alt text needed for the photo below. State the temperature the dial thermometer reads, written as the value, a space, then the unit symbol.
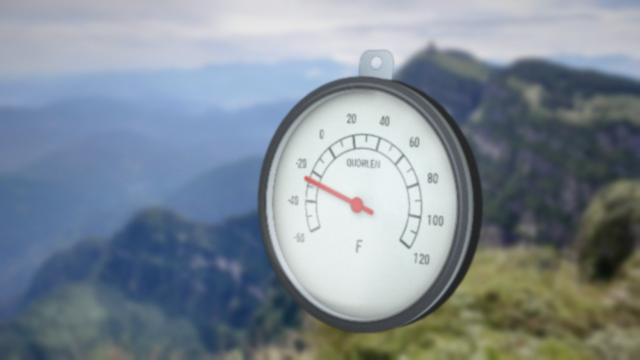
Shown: -25 °F
